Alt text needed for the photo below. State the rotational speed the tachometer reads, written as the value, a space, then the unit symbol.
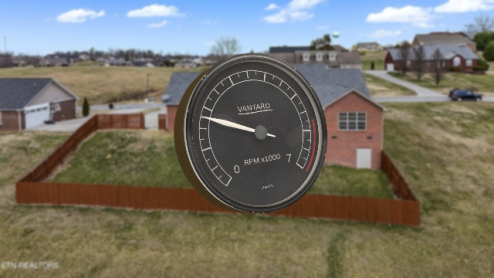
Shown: 1750 rpm
